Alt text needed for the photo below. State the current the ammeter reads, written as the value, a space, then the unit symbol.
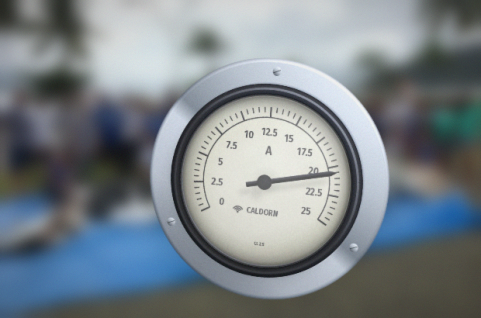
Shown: 20.5 A
